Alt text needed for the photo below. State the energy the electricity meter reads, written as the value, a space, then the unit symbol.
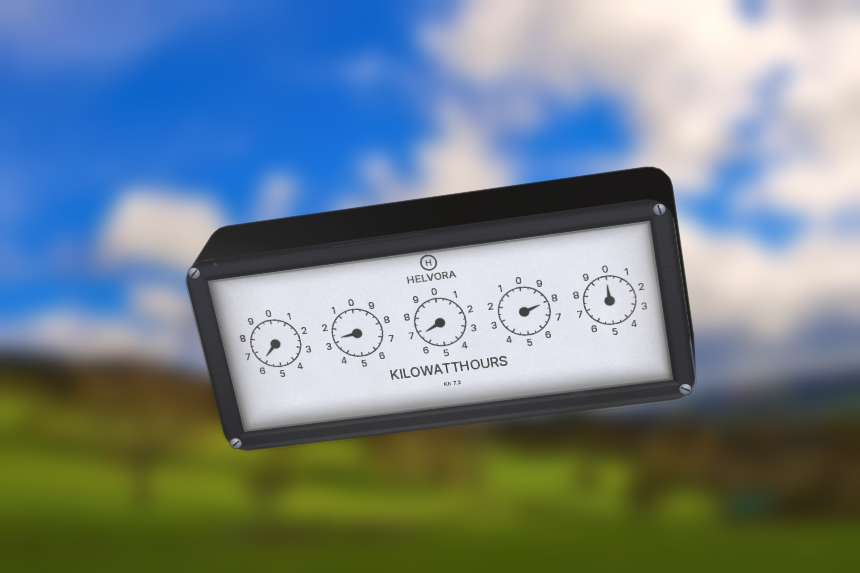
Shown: 62680 kWh
